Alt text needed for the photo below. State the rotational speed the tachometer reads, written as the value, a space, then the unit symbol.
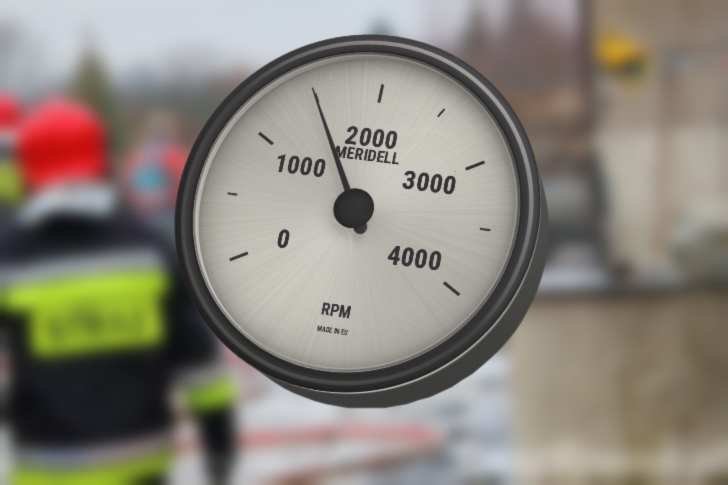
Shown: 1500 rpm
